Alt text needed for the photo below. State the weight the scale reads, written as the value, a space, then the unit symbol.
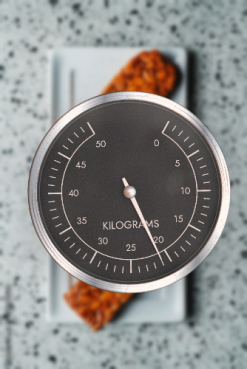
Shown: 21 kg
